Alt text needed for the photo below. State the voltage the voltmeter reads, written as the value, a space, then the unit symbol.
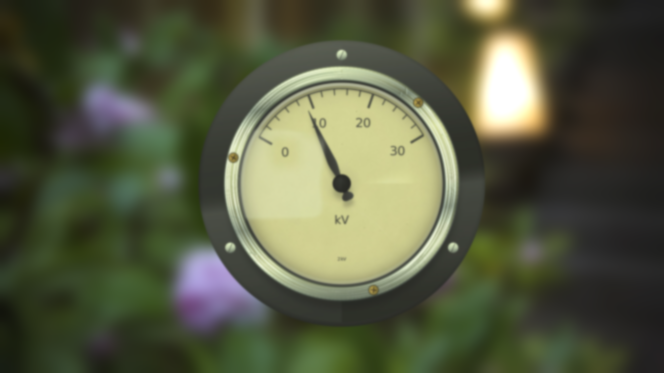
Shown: 9 kV
